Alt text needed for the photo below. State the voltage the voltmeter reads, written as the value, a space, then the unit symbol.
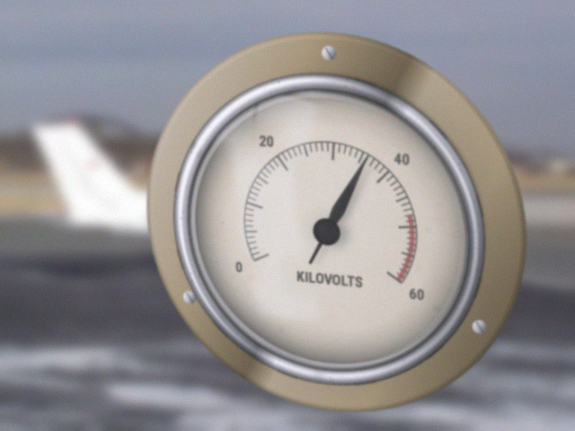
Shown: 36 kV
